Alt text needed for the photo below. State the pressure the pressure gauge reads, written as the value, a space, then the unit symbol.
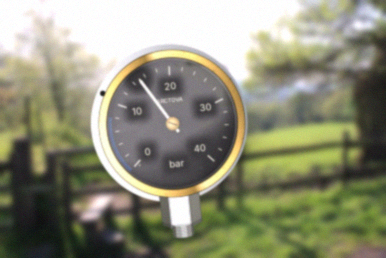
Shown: 15 bar
